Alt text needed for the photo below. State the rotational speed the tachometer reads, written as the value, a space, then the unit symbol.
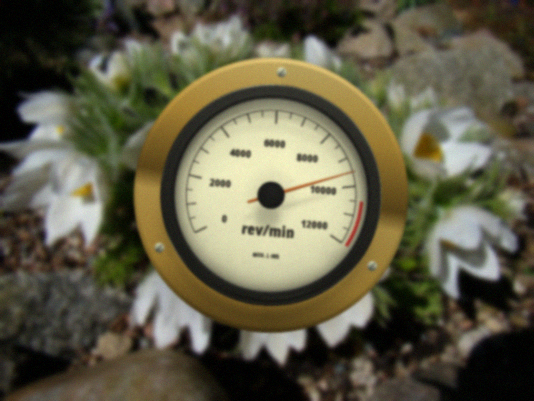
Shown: 9500 rpm
